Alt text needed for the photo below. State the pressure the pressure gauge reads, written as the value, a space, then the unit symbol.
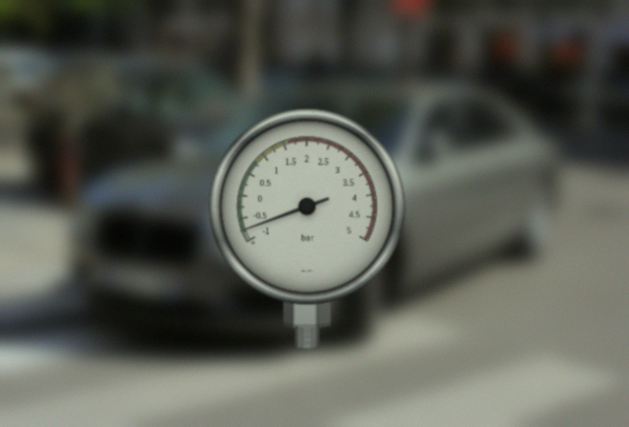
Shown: -0.75 bar
